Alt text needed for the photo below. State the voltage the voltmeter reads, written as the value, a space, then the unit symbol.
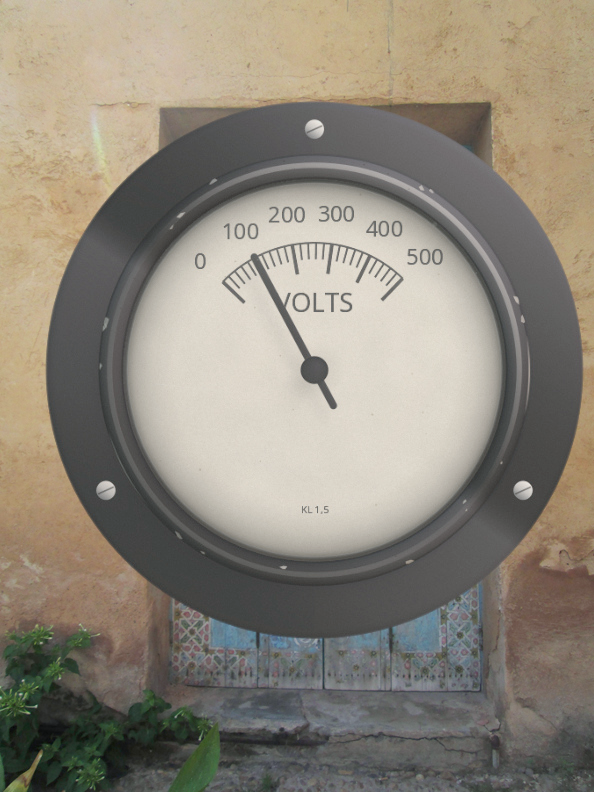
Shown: 100 V
